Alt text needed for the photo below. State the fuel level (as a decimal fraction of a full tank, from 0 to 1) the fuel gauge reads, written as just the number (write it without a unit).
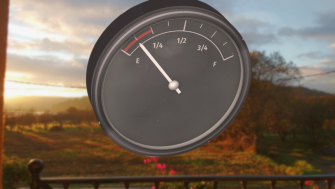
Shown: 0.125
